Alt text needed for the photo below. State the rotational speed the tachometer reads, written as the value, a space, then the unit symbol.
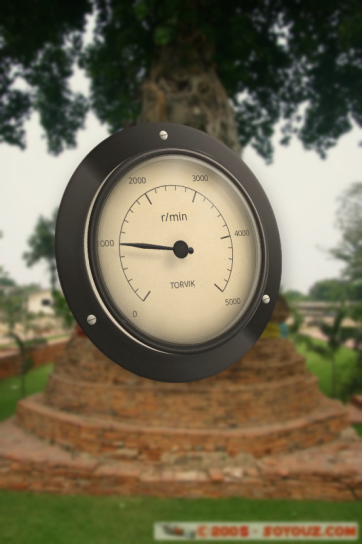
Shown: 1000 rpm
